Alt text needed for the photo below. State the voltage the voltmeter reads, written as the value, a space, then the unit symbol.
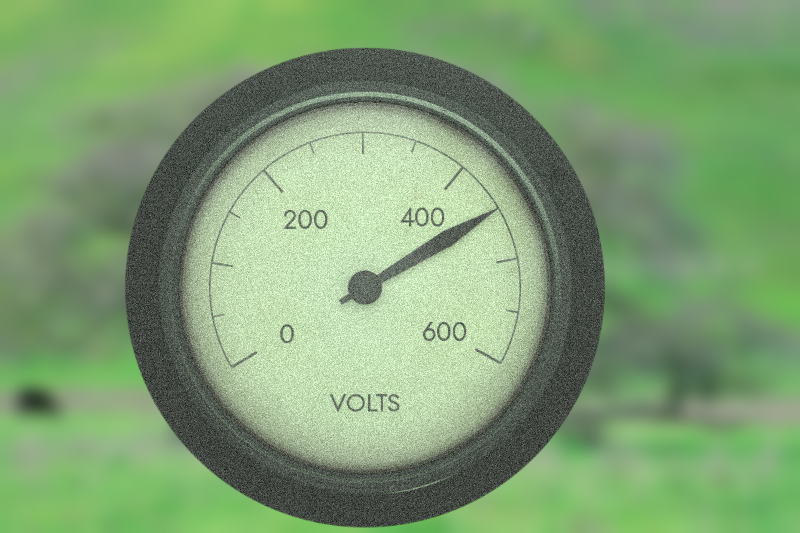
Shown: 450 V
